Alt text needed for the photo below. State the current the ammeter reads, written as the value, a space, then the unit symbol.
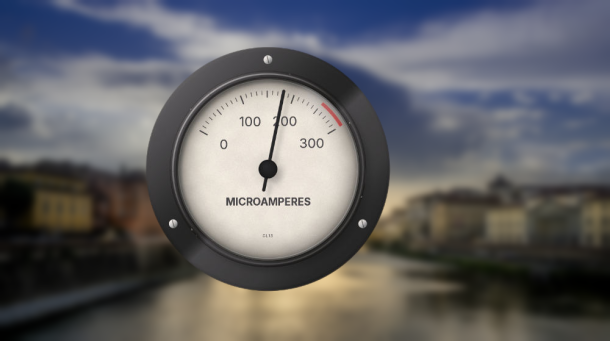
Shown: 180 µA
